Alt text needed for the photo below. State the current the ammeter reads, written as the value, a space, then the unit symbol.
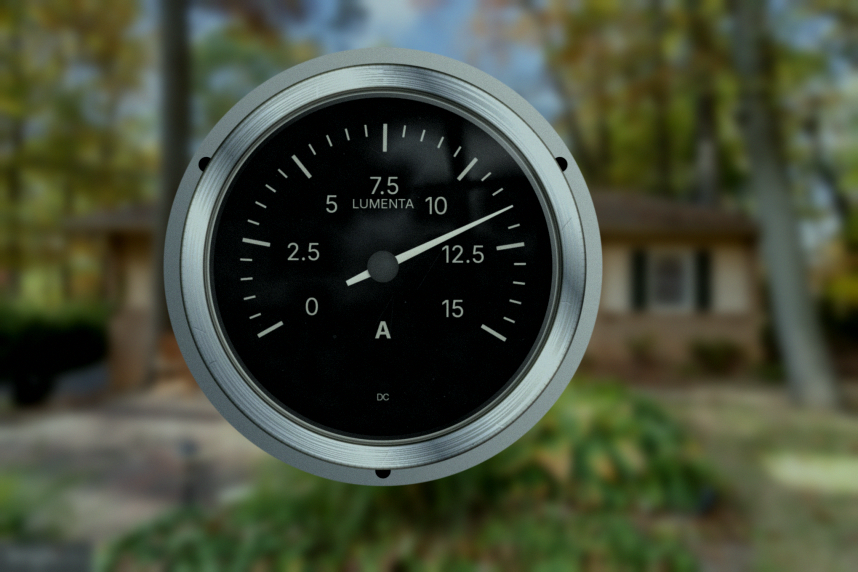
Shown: 11.5 A
